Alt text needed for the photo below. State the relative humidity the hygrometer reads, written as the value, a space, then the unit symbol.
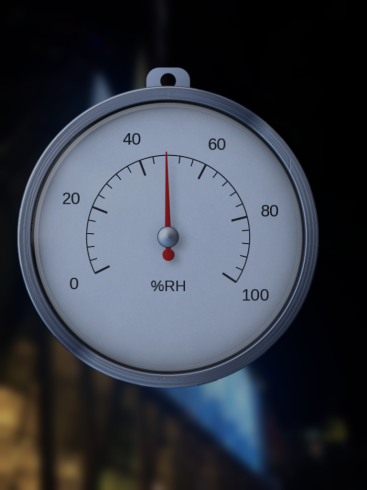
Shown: 48 %
